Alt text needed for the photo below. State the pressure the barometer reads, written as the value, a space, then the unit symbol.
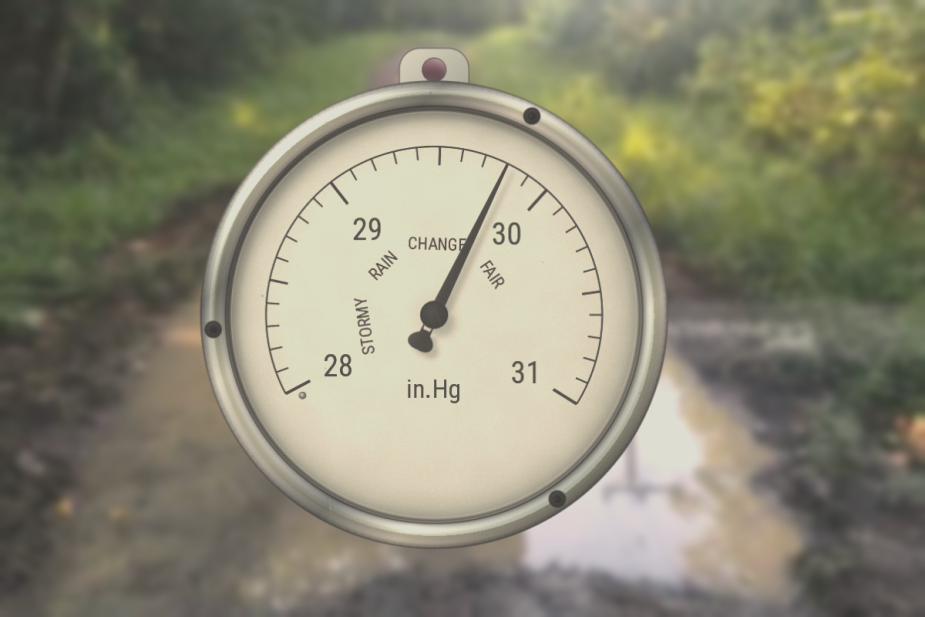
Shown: 29.8 inHg
